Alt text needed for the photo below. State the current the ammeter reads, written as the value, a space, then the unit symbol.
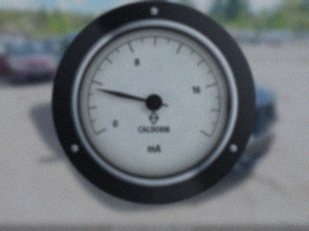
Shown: 3.5 mA
